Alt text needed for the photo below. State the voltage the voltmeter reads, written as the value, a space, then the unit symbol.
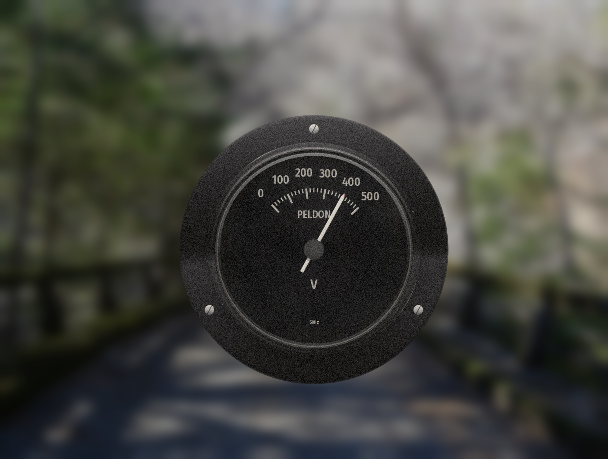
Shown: 400 V
